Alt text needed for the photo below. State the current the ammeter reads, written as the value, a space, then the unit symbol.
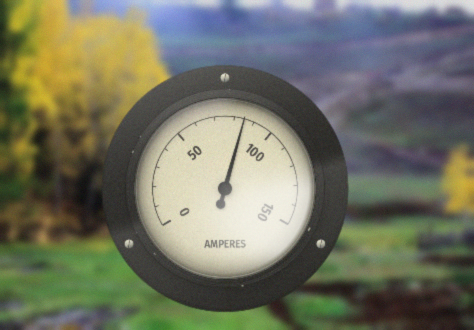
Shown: 85 A
